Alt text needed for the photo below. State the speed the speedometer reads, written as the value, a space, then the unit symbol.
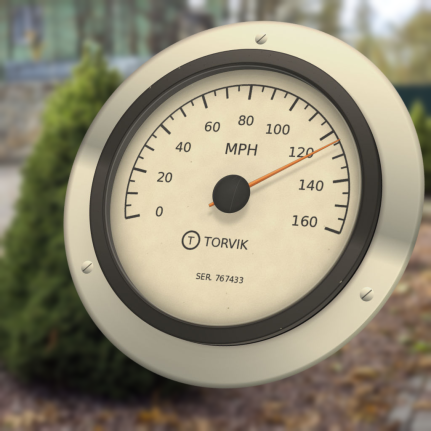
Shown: 125 mph
